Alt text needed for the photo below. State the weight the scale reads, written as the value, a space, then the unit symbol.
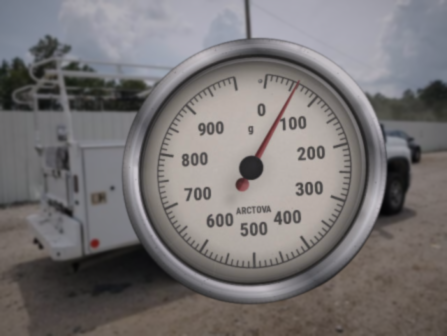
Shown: 60 g
